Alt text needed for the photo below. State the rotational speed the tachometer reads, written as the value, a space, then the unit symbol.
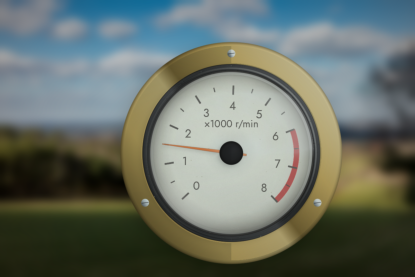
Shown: 1500 rpm
